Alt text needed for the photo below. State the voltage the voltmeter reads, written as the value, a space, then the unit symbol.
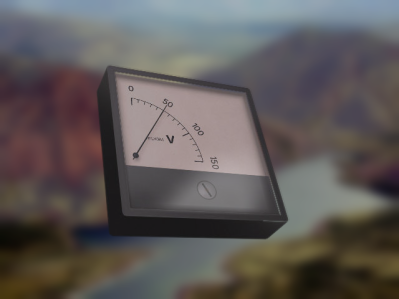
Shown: 50 V
